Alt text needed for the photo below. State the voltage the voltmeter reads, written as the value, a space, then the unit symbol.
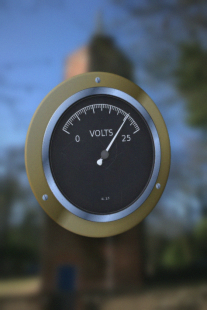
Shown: 20 V
